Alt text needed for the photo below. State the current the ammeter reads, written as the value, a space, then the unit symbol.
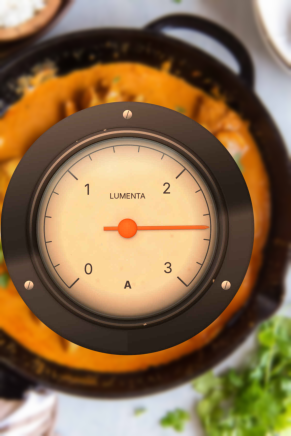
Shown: 2.5 A
